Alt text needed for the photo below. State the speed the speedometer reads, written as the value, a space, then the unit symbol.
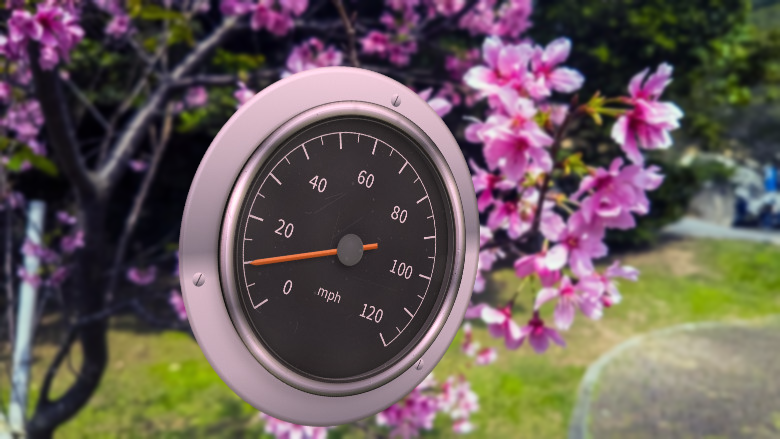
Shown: 10 mph
